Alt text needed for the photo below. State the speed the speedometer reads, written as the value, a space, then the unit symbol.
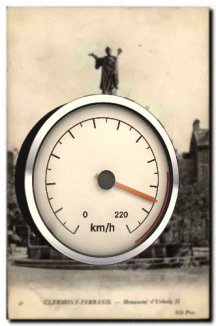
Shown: 190 km/h
